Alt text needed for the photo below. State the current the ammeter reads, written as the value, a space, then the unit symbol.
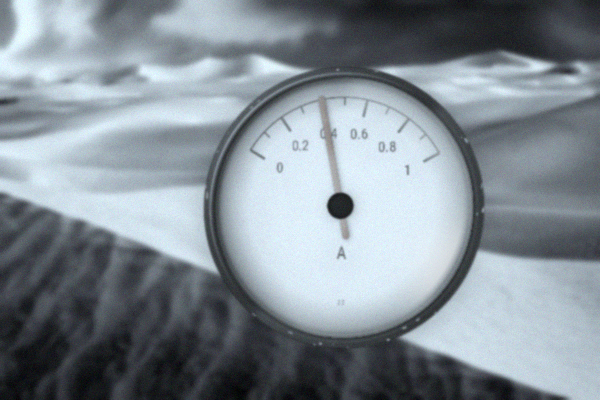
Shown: 0.4 A
